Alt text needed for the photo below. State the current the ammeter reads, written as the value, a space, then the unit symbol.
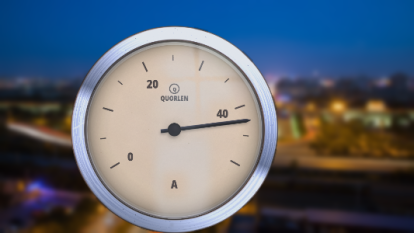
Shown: 42.5 A
